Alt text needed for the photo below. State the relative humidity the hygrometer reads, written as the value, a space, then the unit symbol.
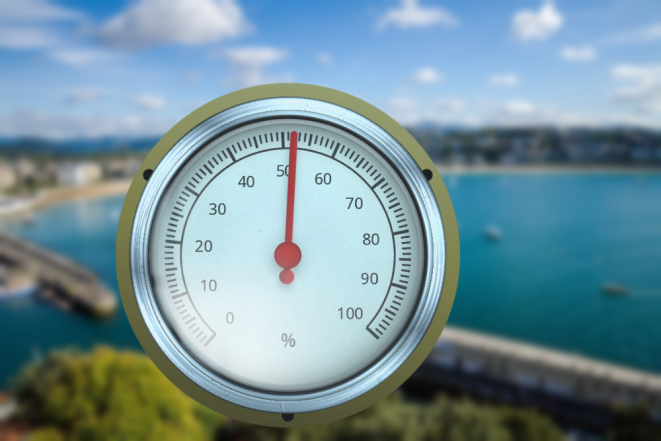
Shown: 52 %
